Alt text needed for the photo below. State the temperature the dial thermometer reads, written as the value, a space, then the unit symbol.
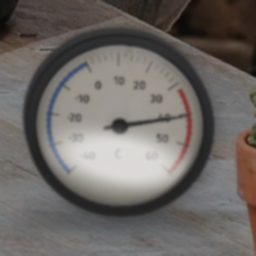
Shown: 40 °C
